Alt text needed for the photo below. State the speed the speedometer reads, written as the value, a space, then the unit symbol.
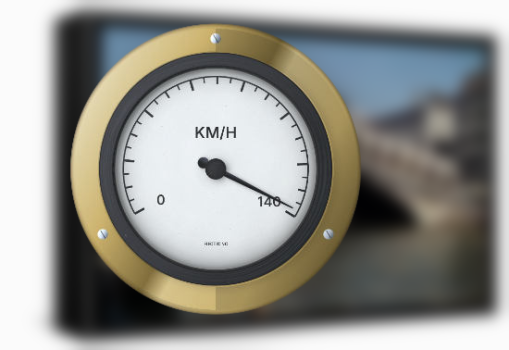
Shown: 137.5 km/h
